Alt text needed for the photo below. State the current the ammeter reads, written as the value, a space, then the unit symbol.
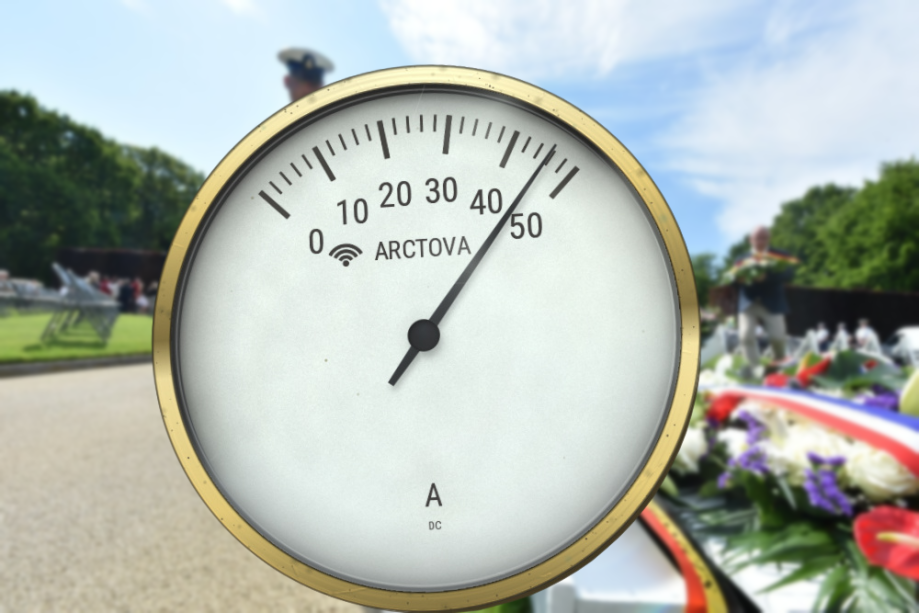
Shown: 46 A
